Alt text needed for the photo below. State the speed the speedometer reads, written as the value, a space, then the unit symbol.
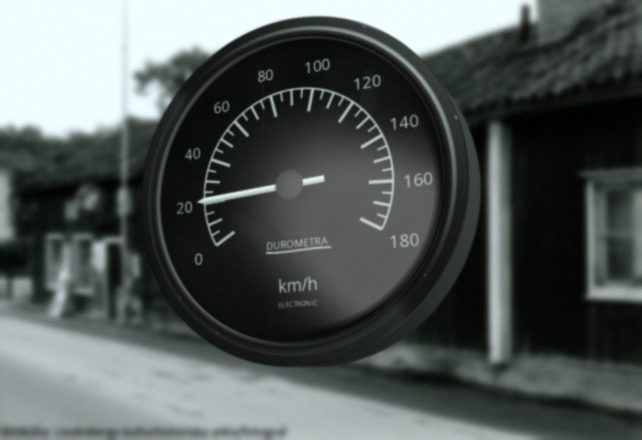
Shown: 20 km/h
